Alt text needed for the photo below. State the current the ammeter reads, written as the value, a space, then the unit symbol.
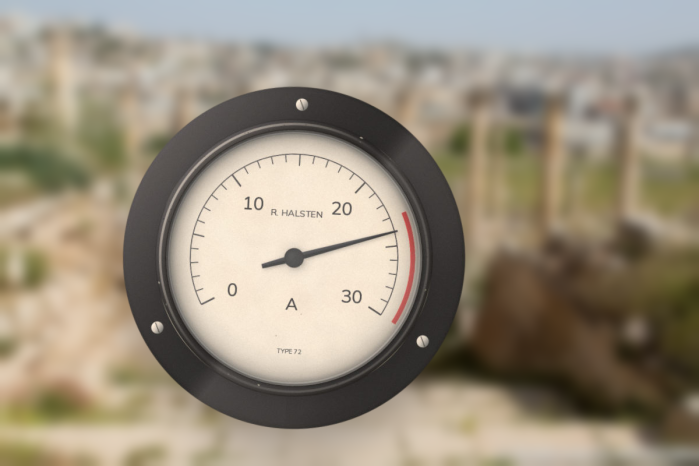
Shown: 24 A
